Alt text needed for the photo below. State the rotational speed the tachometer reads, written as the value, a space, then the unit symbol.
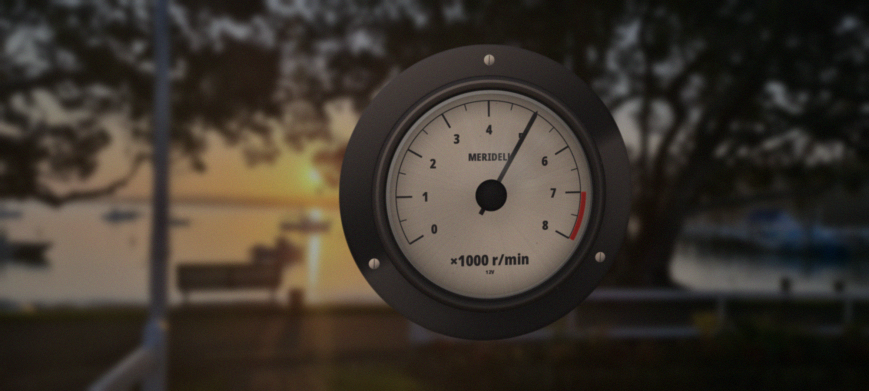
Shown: 5000 rpm
